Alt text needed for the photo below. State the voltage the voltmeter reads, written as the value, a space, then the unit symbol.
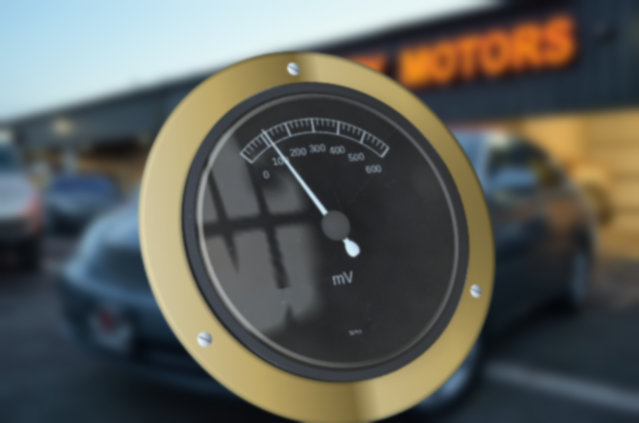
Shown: 100 mV
